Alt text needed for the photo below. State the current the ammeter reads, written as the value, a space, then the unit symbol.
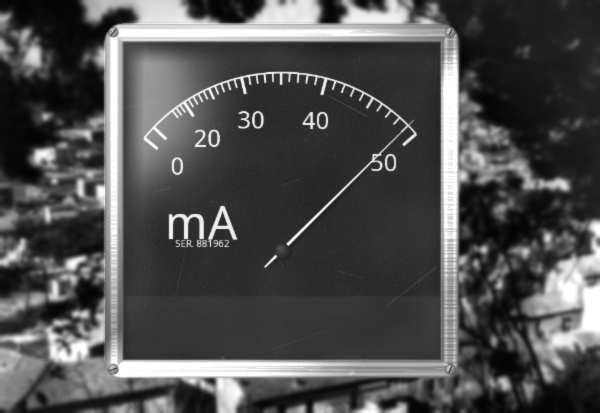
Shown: 49 mA
